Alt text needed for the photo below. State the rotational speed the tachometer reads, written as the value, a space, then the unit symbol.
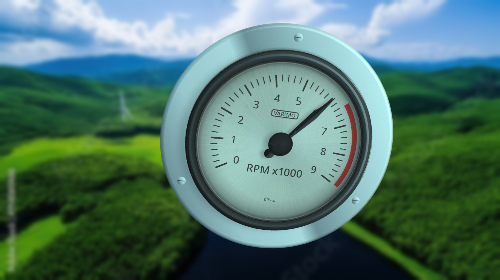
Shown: 6000 rpm
